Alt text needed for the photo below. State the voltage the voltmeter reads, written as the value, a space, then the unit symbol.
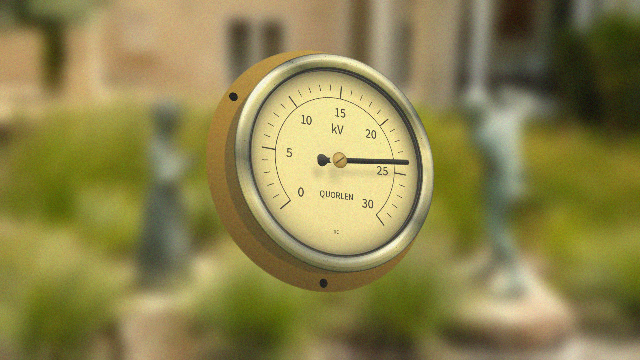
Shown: 24 kV
